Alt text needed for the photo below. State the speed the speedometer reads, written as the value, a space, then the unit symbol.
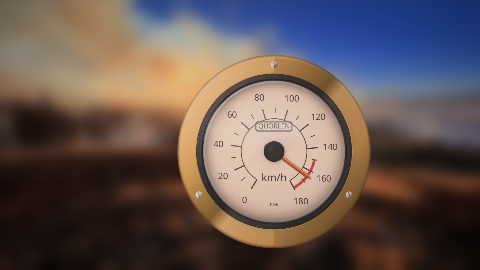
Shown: 165 km/h
